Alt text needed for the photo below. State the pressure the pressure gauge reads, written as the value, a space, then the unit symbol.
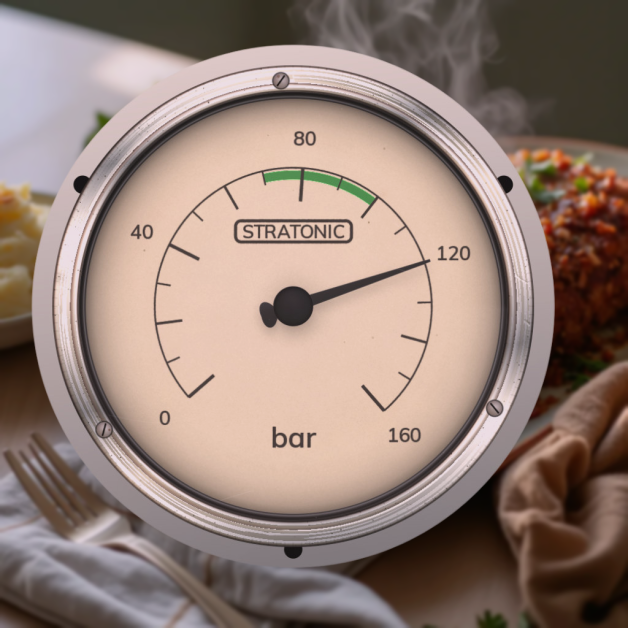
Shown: 120 bar
